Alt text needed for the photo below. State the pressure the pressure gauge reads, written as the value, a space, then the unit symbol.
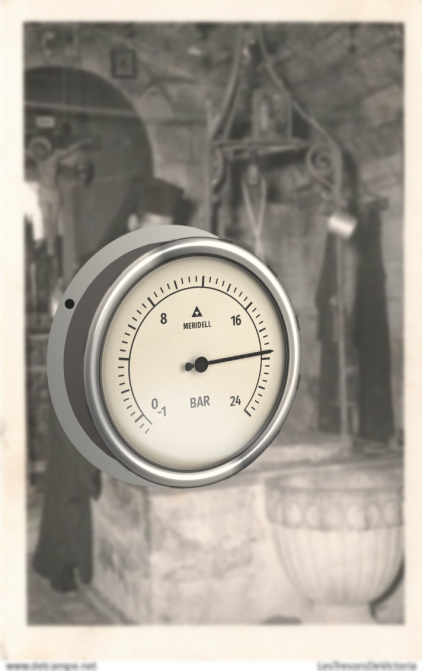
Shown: 19.5 bar
